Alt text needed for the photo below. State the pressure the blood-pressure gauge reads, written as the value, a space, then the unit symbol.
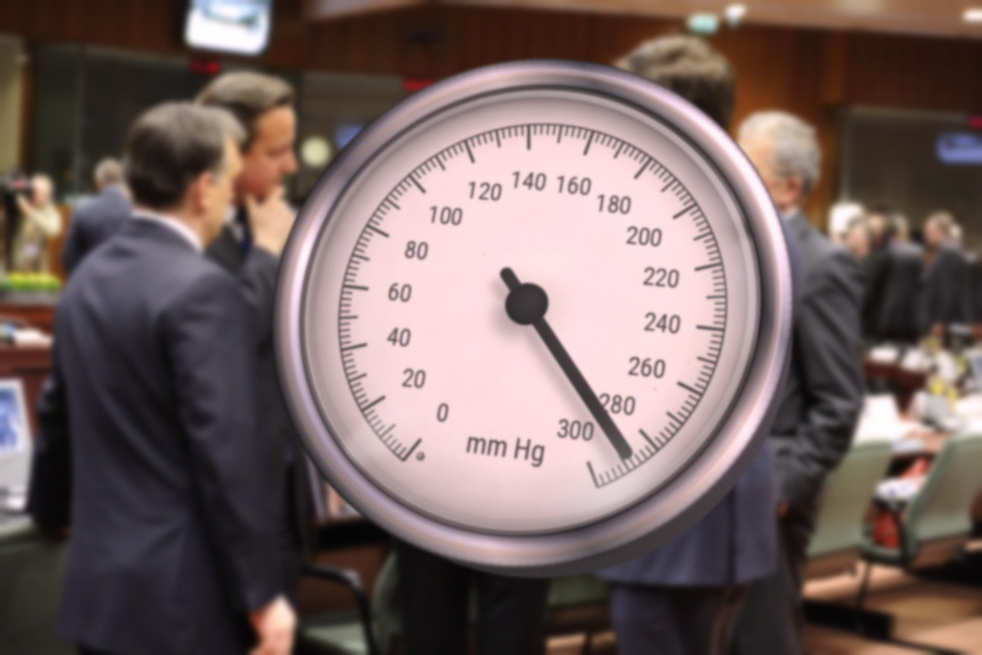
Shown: 288 mmHg
